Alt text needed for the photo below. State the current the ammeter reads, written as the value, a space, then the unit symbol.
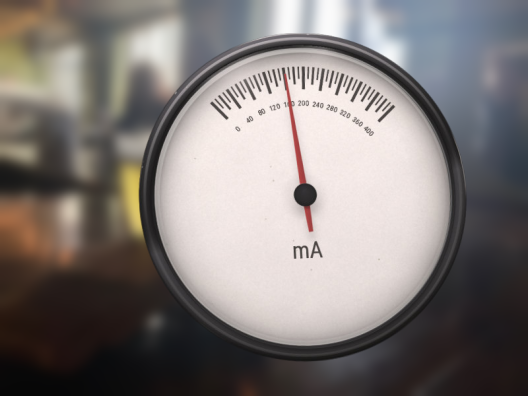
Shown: 160 mA
